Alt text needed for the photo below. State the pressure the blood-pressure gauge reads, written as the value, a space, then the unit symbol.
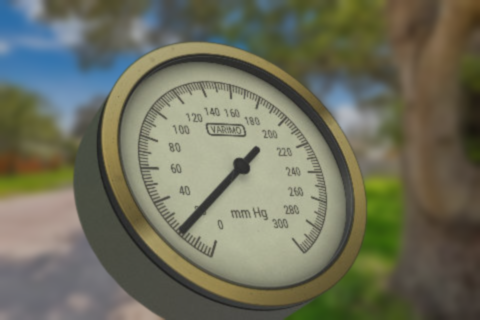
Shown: 20 mmHg
